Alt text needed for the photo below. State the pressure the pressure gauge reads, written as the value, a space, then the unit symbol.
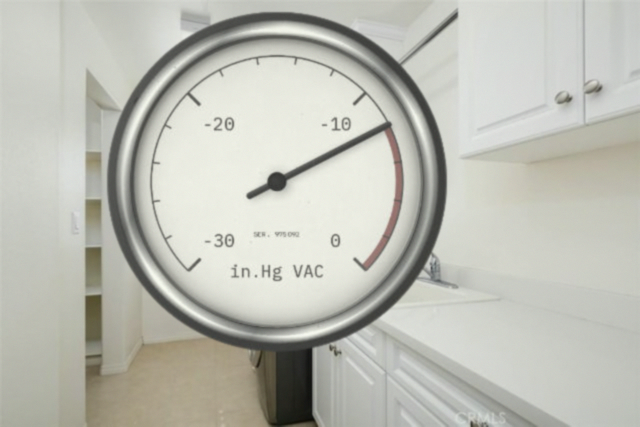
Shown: -8 inHg
